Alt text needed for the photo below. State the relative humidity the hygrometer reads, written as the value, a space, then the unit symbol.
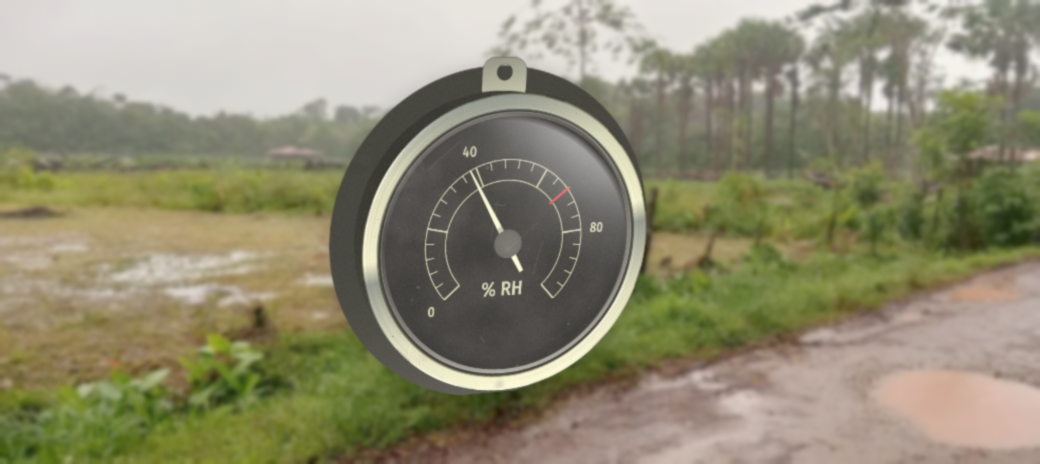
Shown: 38 %
